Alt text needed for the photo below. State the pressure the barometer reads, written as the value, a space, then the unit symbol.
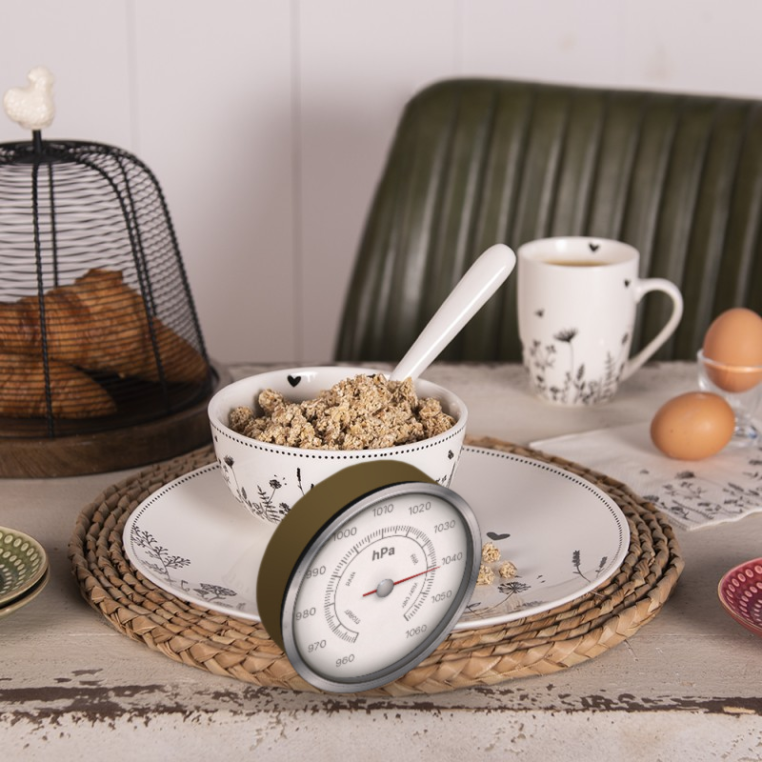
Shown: 1040 hPa
